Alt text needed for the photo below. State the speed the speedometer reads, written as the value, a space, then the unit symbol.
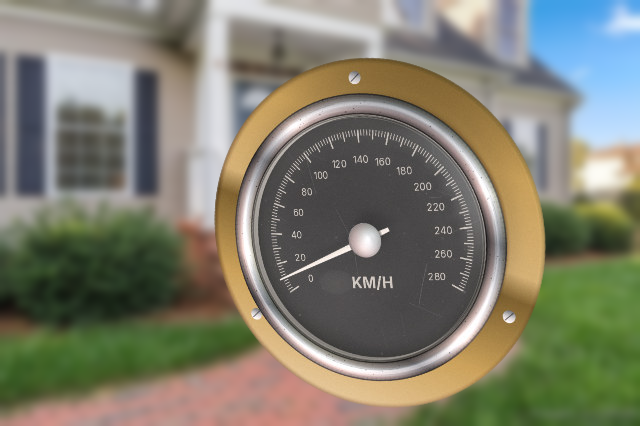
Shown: 10 km/h
